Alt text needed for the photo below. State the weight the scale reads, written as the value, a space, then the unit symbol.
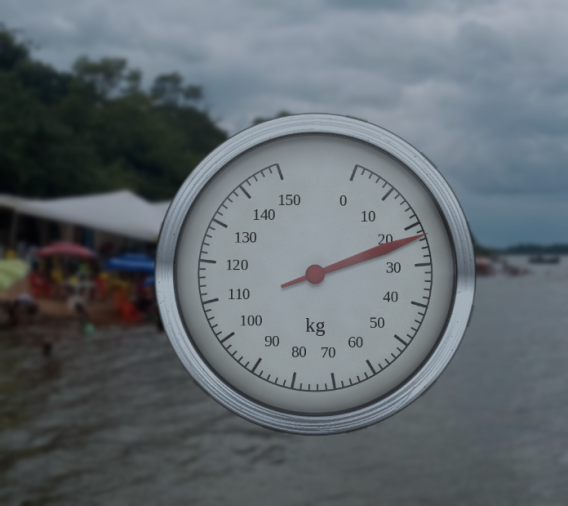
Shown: 23 kg
